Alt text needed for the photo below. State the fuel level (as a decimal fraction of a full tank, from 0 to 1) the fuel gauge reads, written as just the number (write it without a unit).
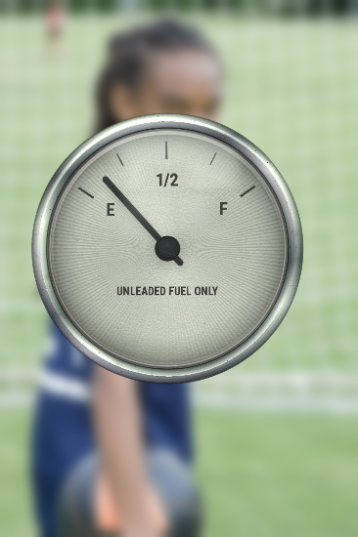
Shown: 0.125
